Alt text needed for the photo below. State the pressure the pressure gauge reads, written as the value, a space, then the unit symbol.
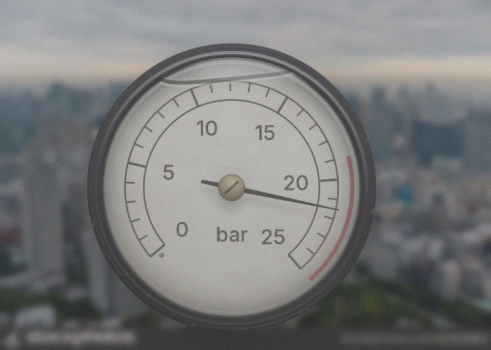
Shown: 21.5 bar
